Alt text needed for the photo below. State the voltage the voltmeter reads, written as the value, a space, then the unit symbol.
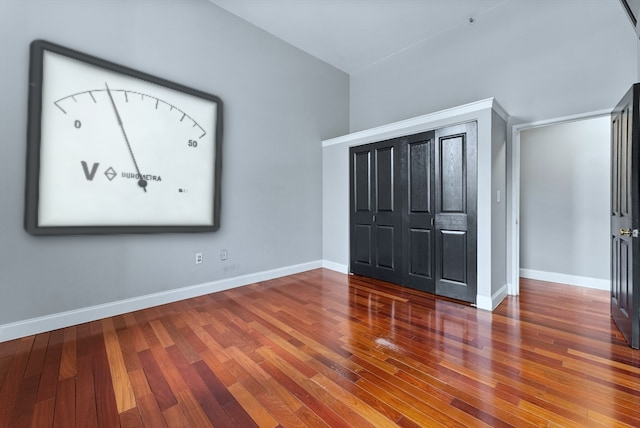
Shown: 15 V
